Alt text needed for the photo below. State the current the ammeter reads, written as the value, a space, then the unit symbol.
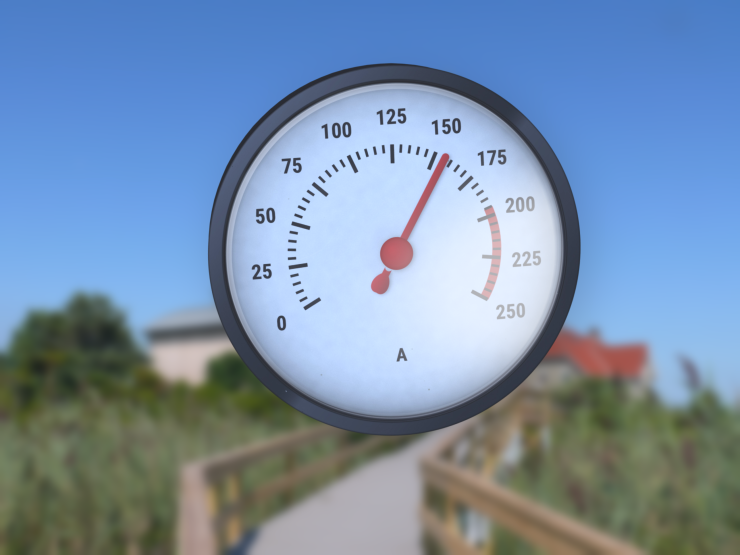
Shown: 155 A
